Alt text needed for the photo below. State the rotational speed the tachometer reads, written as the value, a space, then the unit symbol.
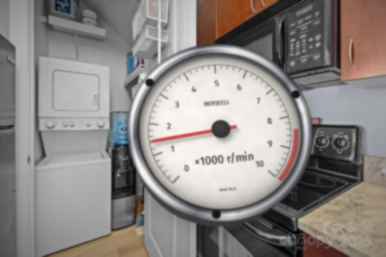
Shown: 1400 rpm
